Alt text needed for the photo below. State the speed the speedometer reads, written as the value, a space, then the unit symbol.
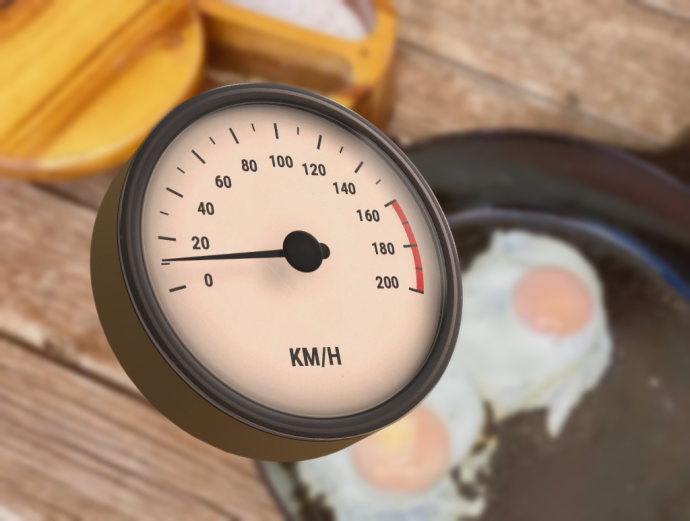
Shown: 10 km/h
